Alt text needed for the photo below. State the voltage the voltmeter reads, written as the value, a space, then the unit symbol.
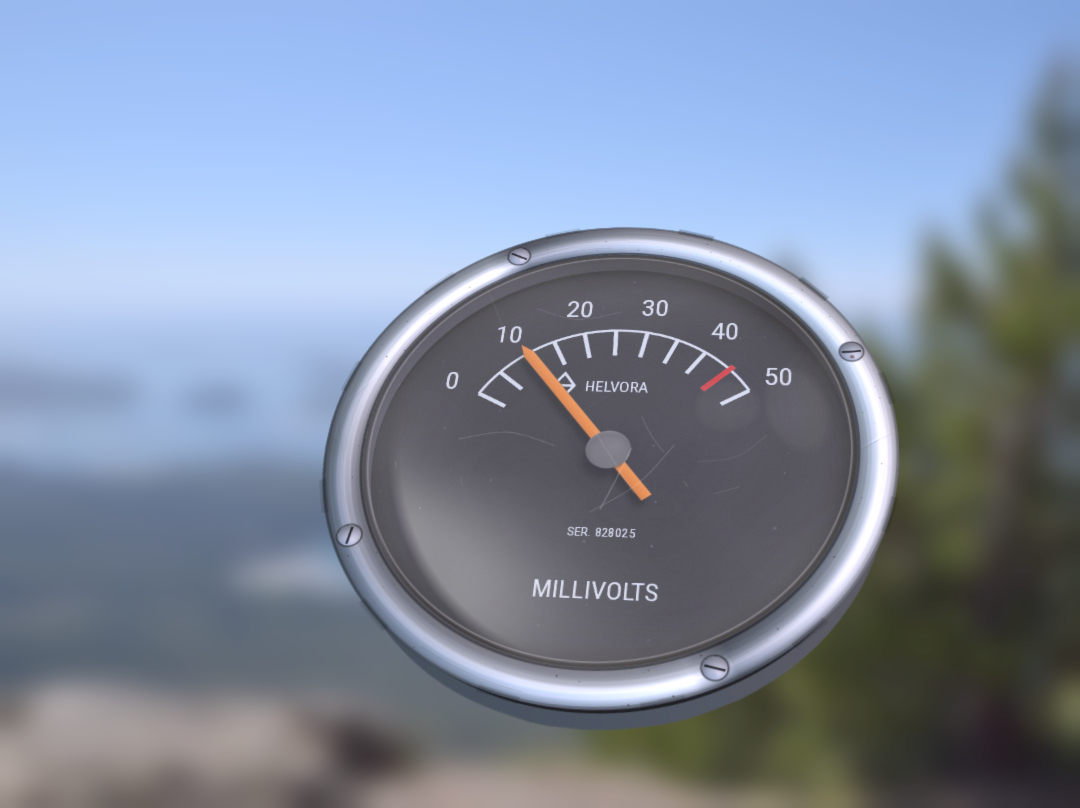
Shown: 10 mV
